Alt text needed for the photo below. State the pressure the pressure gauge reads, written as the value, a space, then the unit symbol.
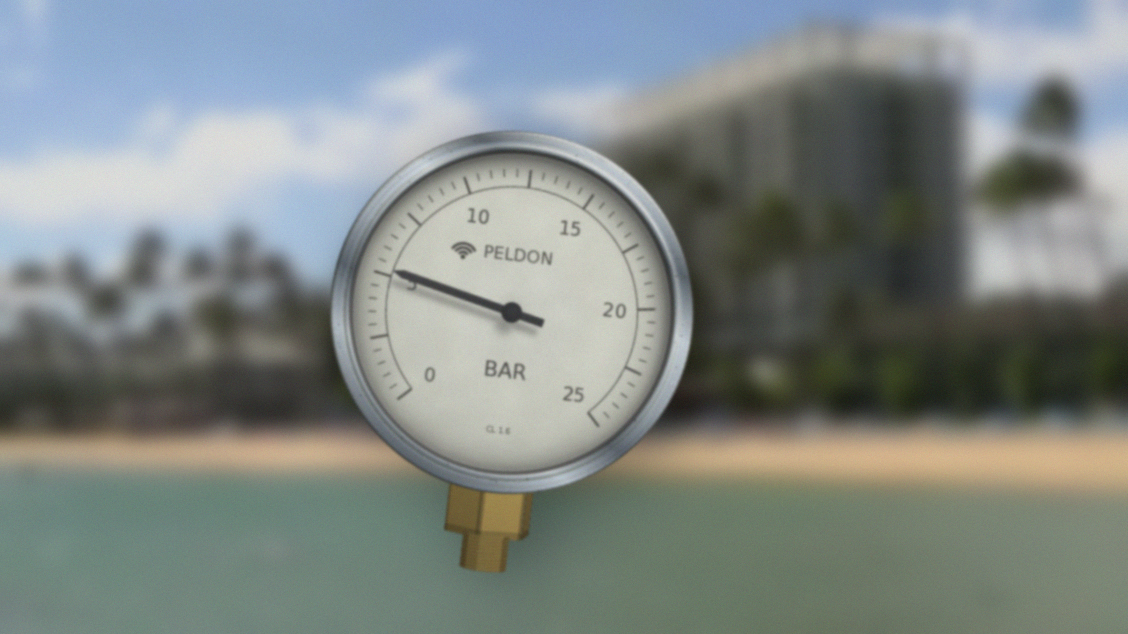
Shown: 5.25 bar
